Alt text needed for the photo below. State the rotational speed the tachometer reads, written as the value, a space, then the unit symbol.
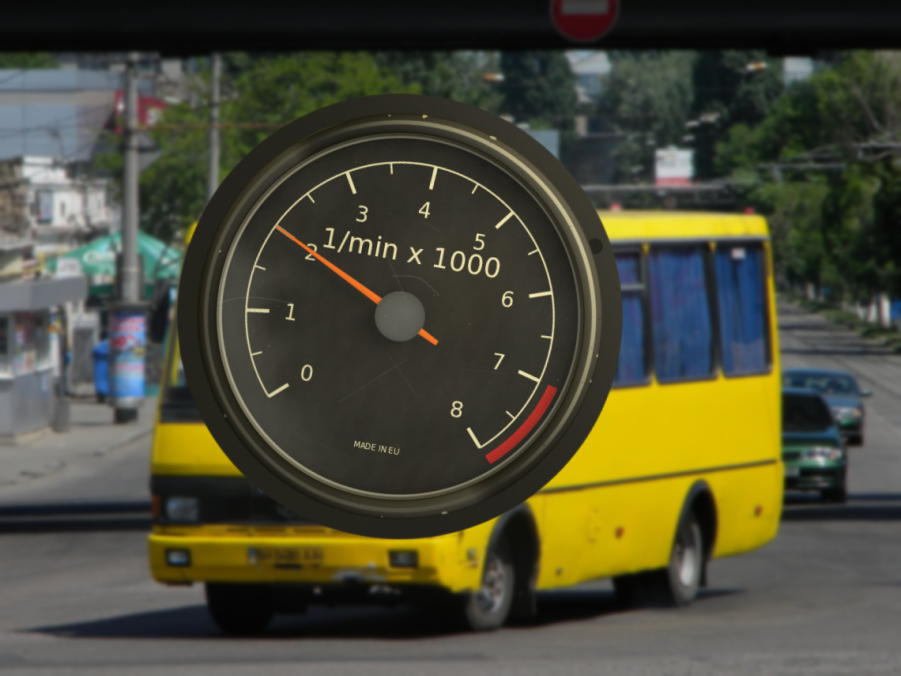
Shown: 2000 rpm
